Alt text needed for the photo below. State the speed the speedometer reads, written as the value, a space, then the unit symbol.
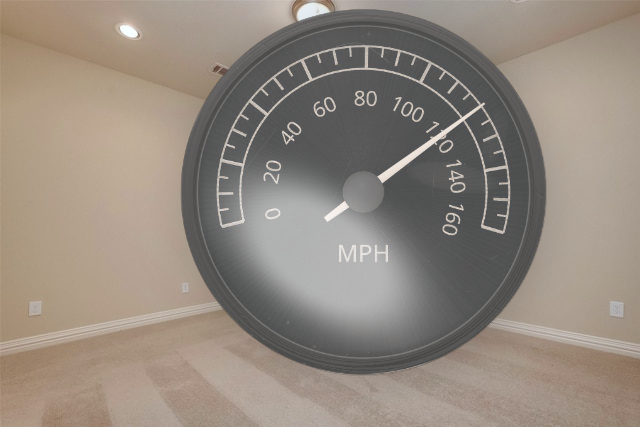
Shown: 120 mph
